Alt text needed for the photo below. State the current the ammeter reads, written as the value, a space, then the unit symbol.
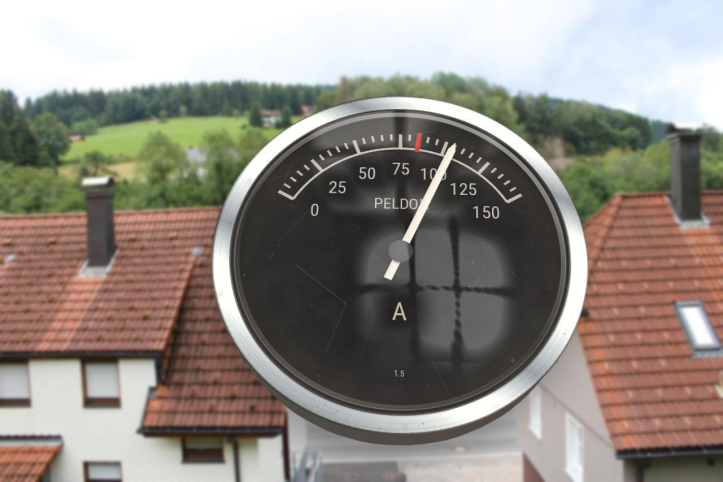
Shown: 105 A
